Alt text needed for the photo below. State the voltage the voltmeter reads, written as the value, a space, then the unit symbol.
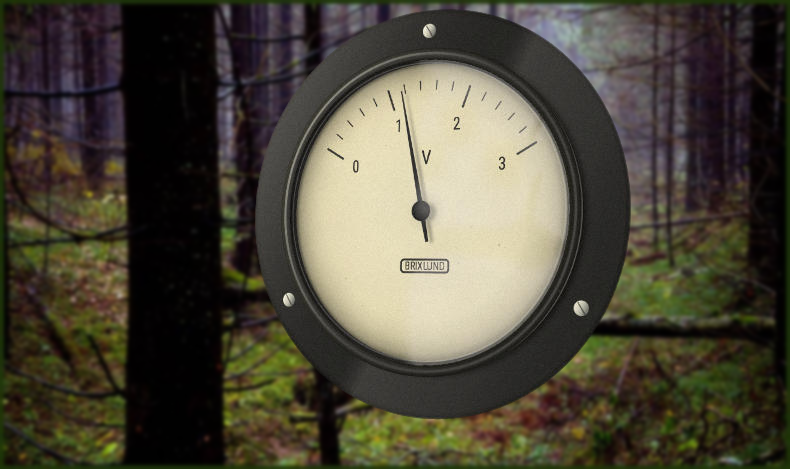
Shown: 1.2 V
